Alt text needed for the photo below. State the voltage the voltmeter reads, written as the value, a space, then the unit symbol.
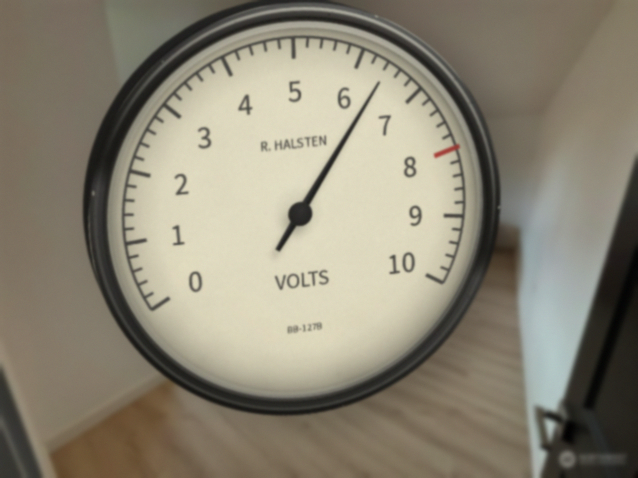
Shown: 6.4 V
